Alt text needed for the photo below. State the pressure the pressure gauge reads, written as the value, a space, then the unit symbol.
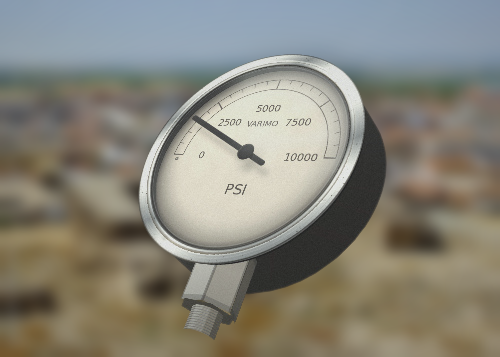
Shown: 1500 psi
